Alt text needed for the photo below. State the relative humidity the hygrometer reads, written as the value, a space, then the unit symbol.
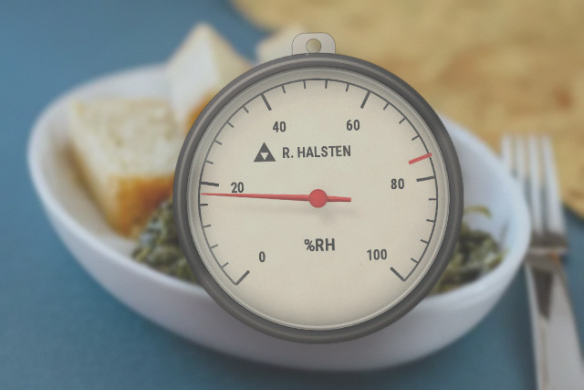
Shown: 18 %
